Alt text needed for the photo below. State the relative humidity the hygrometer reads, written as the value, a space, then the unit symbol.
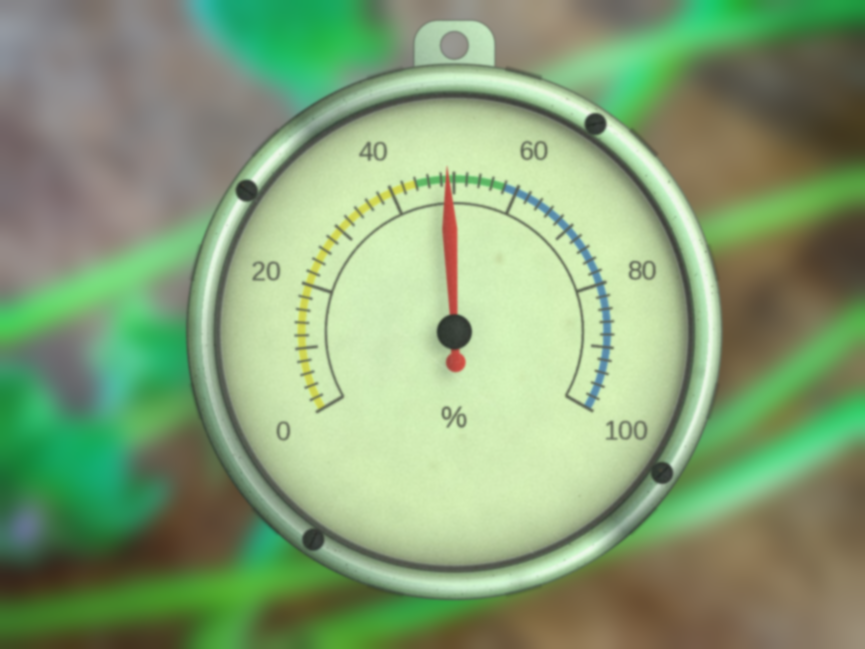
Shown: 49 %
